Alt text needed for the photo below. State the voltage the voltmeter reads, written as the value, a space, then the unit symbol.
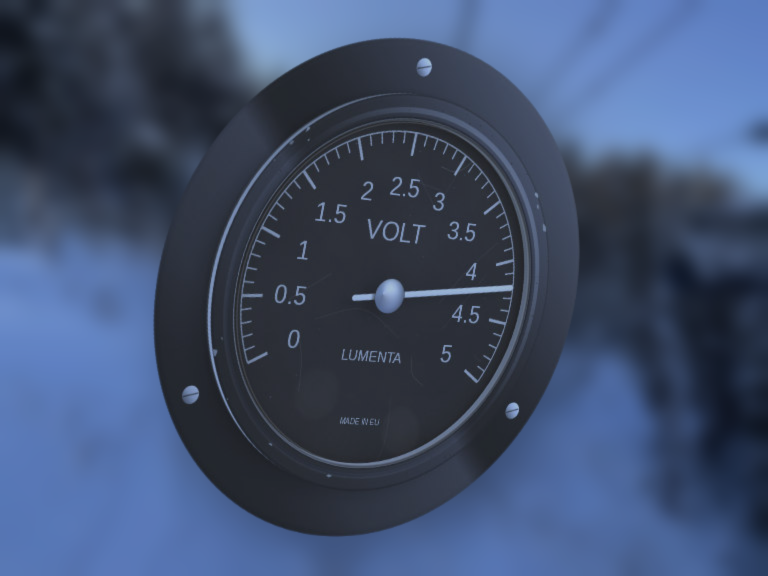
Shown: 4.2 V
